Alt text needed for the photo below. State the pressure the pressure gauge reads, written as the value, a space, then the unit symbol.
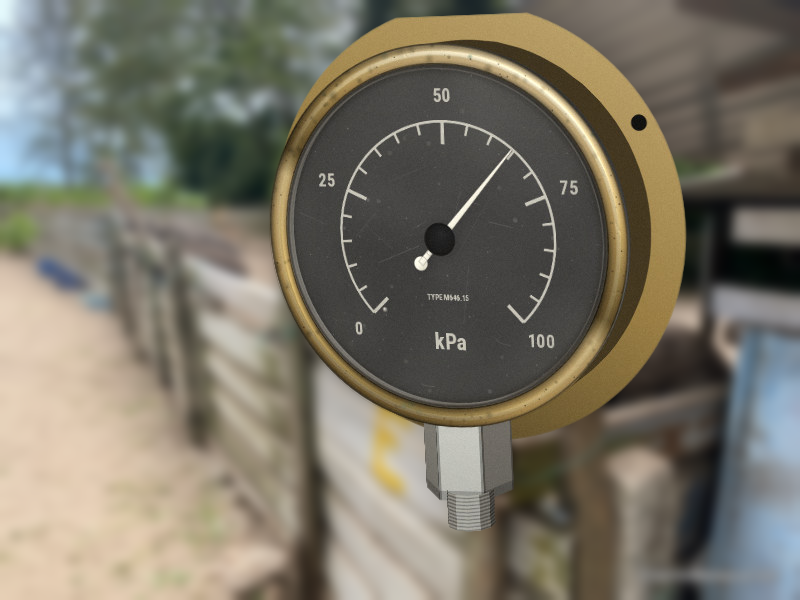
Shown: 65 kPa
